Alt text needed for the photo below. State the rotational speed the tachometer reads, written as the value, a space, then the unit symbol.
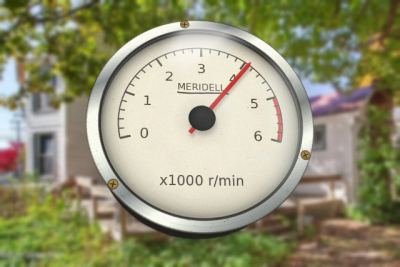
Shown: 4100 rpm
